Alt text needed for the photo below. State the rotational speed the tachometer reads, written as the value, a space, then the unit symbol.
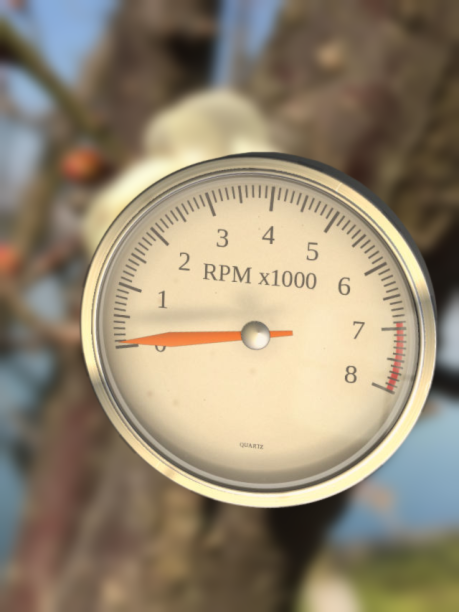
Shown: 100 rpm
